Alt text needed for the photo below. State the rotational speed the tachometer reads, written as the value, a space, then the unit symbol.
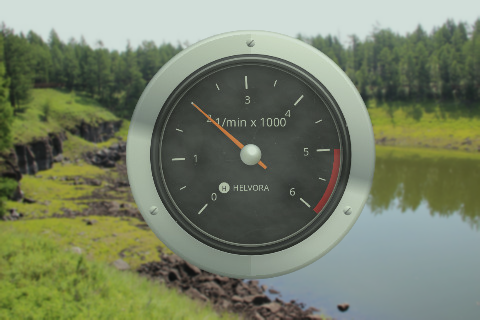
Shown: 2000 rpm
